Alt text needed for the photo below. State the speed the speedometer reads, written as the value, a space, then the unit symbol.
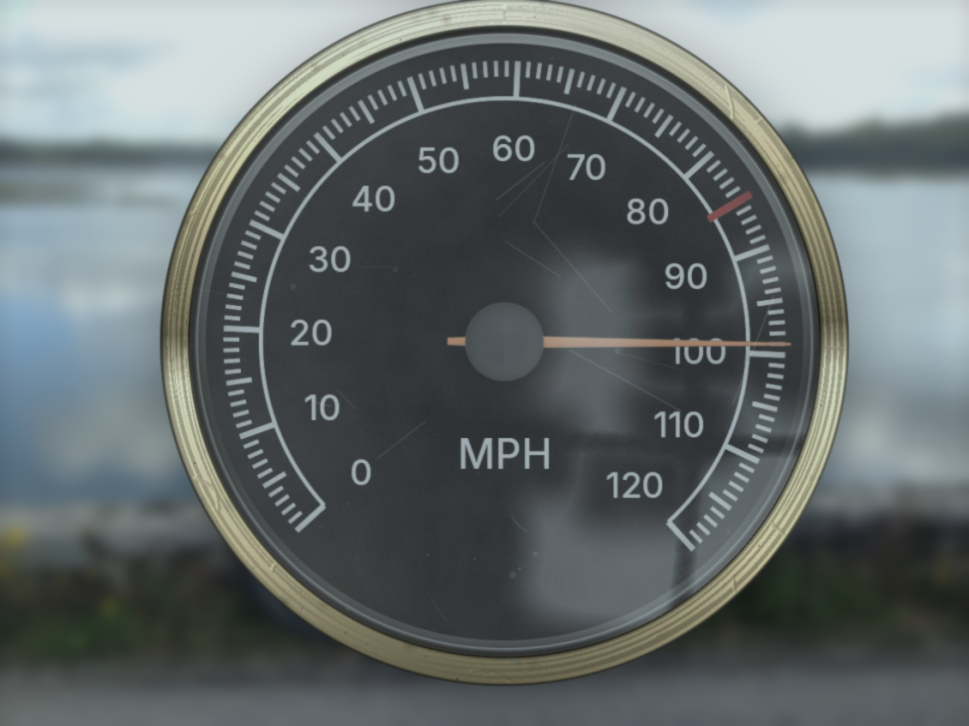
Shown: 99 mph
